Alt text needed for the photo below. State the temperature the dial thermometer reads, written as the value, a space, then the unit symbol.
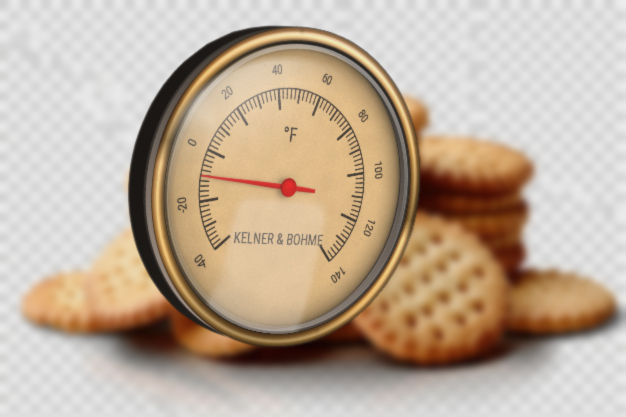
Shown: -10 °F
